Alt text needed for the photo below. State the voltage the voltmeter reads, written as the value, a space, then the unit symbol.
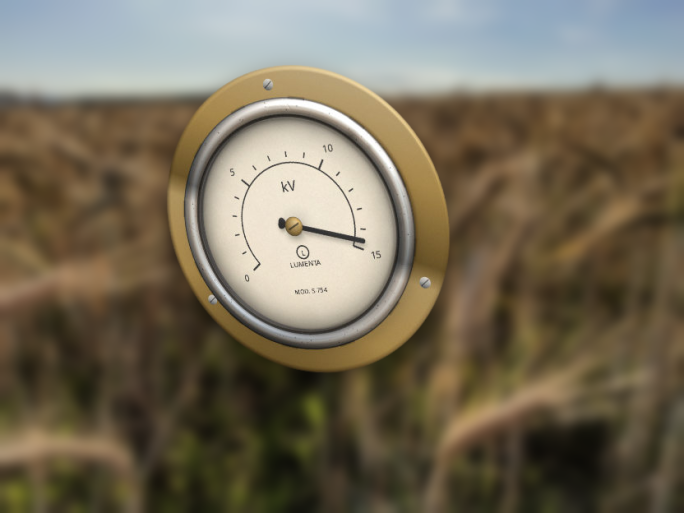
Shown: 14.5 kV
